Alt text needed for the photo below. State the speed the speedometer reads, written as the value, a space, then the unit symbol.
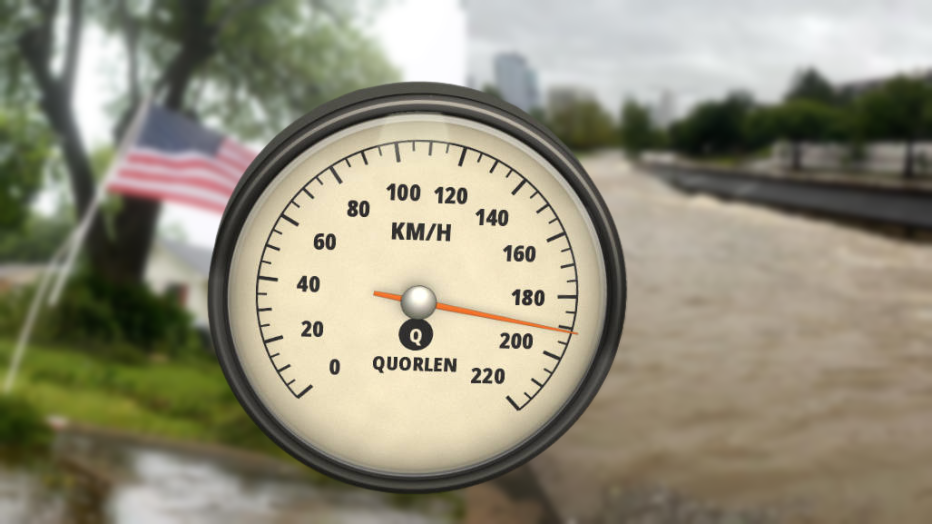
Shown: 190 km/h
